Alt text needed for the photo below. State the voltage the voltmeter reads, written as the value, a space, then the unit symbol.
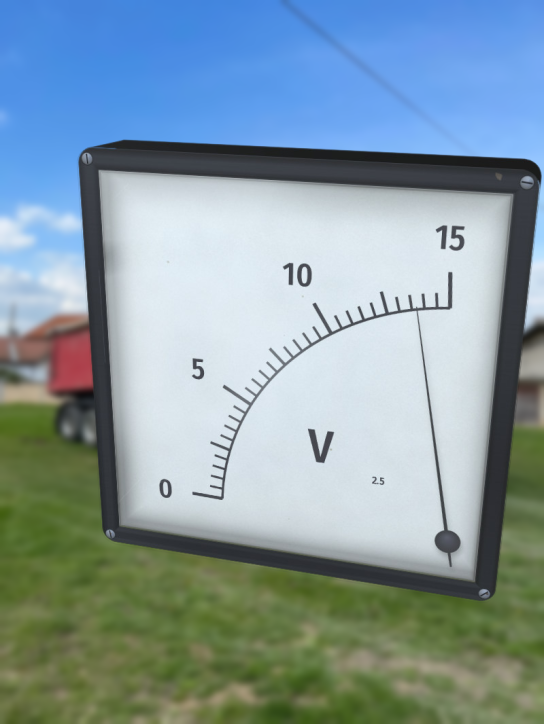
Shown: 13.75 V
